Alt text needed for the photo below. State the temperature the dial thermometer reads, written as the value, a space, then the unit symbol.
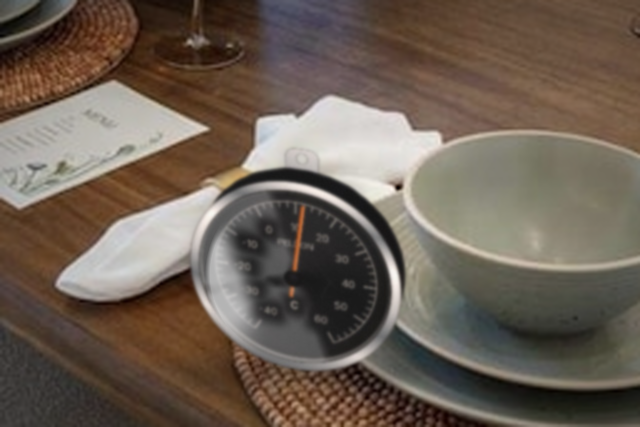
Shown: 12 °C
